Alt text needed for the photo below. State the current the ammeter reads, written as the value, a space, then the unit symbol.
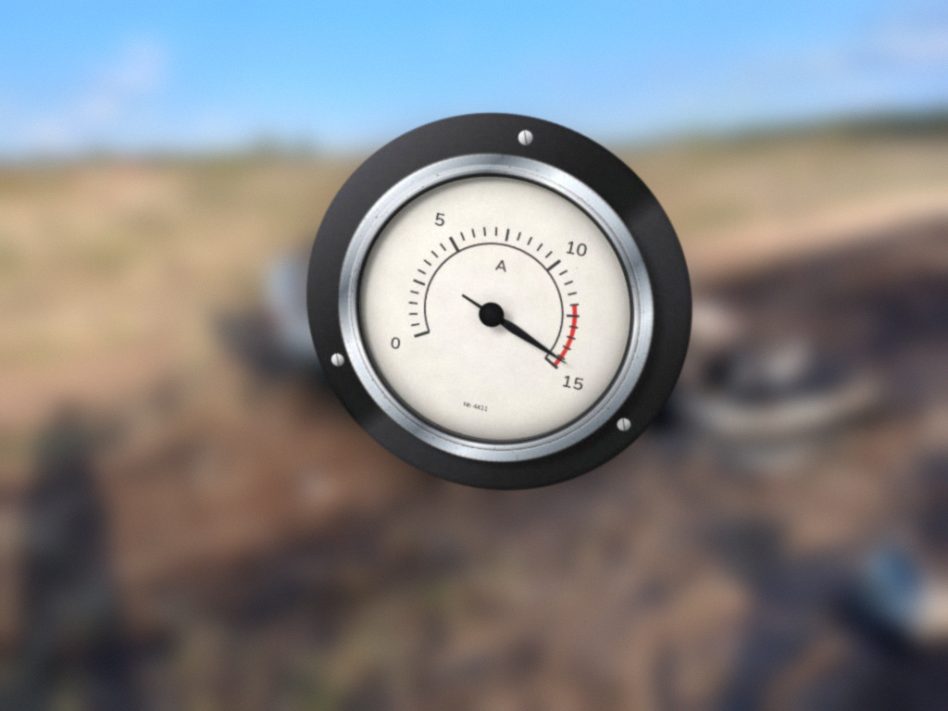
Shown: 14.5 A
